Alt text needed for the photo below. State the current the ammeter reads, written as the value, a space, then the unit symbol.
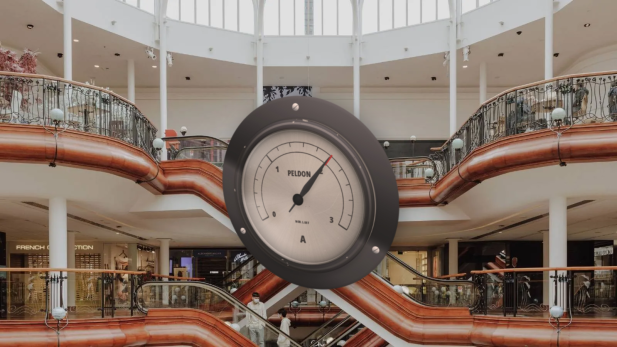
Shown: 2 A
